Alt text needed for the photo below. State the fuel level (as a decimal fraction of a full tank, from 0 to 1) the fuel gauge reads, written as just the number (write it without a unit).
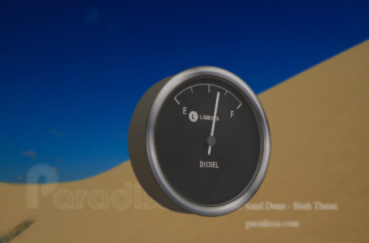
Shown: 0.625
